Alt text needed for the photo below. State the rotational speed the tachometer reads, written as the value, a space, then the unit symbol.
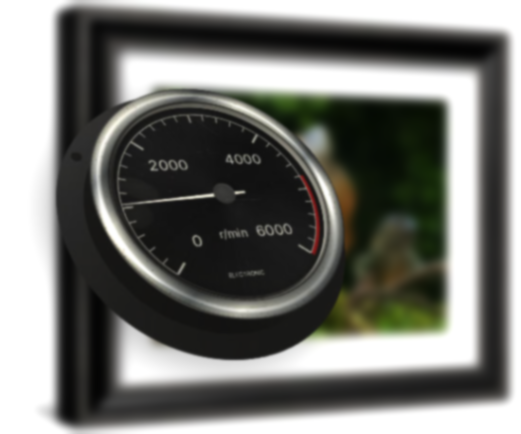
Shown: 1000 rpm
